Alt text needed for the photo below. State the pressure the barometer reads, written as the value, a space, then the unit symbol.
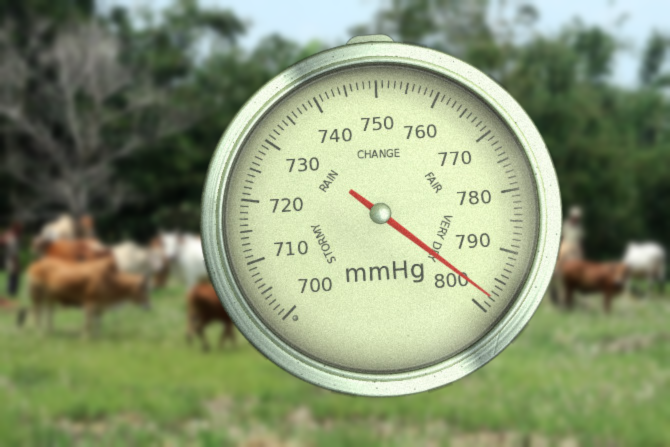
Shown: 798 mmHg
